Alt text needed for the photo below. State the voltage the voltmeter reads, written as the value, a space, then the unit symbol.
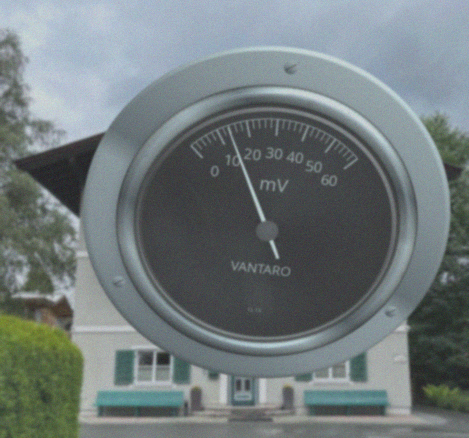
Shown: 14 mV
